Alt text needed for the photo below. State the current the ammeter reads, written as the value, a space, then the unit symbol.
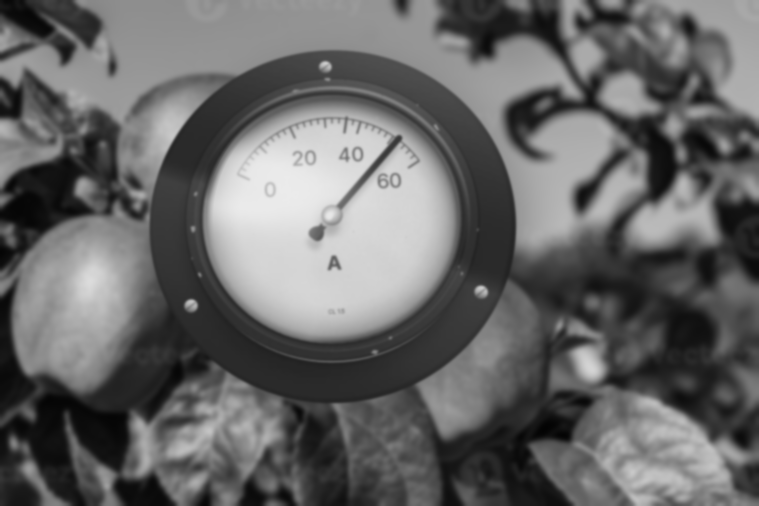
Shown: 52 A
